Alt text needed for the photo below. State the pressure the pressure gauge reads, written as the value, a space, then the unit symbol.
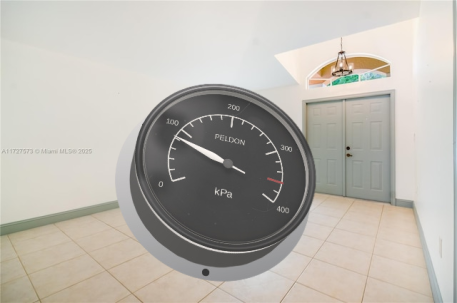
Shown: 80 kPa
